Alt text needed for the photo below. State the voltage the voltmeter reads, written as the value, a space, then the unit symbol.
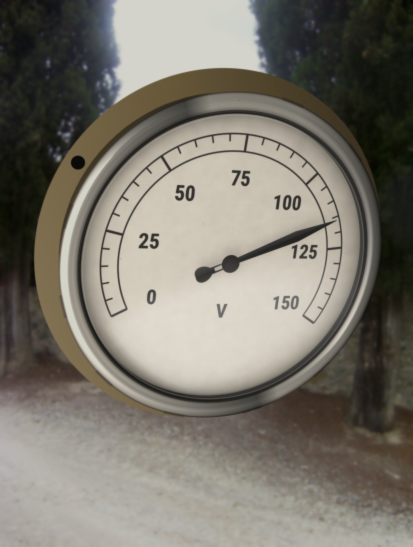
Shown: 115 V
